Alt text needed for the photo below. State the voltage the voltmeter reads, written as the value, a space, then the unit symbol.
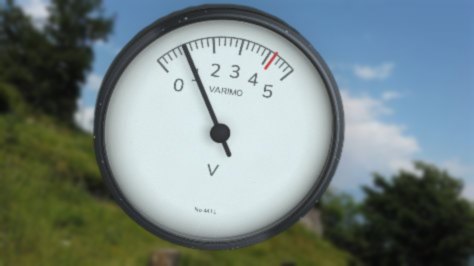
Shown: 1 V
